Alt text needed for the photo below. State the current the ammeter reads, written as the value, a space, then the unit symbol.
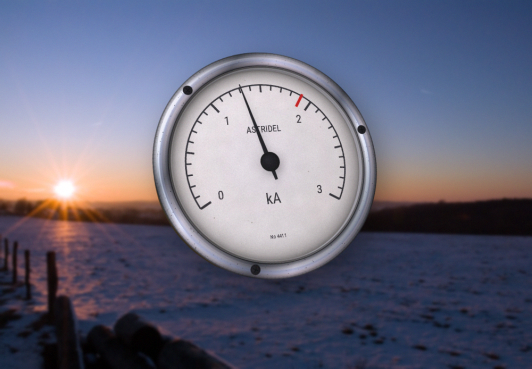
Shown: 1.3 kA
